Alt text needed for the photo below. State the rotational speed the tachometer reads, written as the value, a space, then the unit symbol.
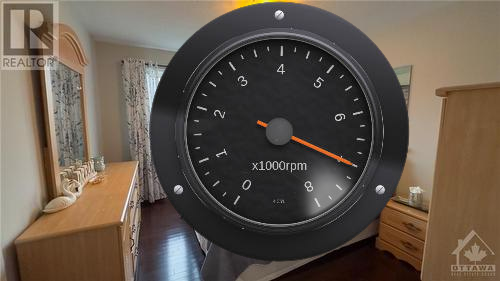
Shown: 7000 rpm
